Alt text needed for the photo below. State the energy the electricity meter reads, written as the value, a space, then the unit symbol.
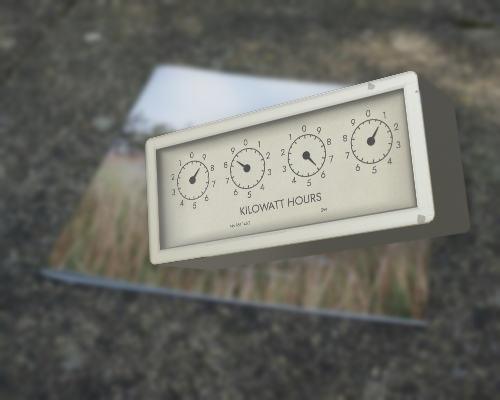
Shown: 8861 kWh
